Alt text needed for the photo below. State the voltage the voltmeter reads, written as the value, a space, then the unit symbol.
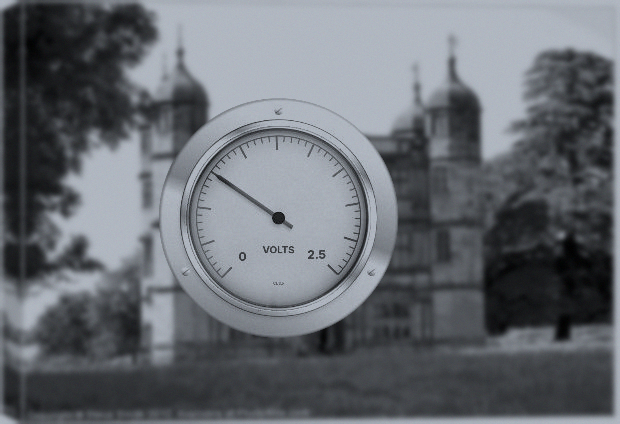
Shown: 0.75 V
